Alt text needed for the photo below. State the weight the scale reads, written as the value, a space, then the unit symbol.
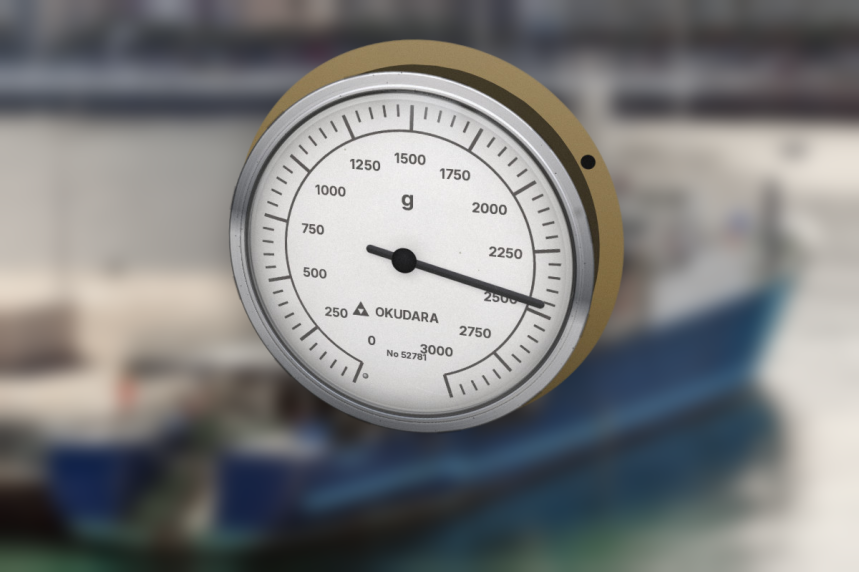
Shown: 2450 g
